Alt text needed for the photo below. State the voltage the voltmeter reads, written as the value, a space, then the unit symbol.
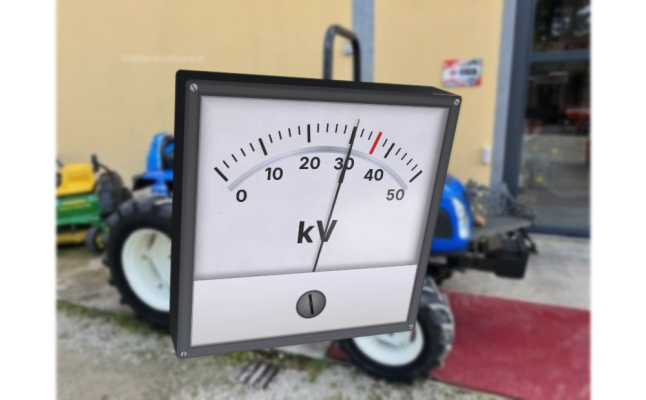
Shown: 30 kV
